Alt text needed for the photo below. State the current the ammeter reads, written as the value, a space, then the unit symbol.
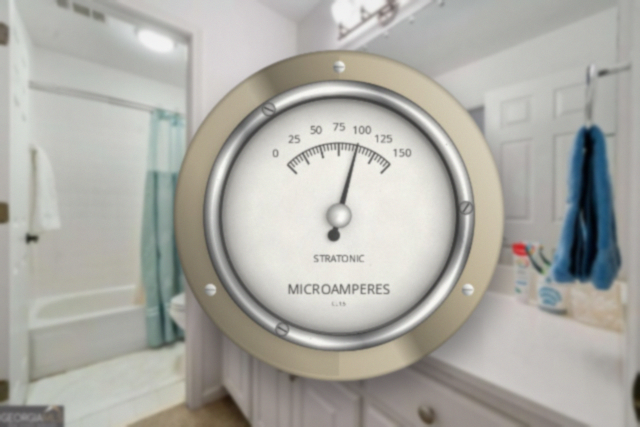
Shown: 100 µA
